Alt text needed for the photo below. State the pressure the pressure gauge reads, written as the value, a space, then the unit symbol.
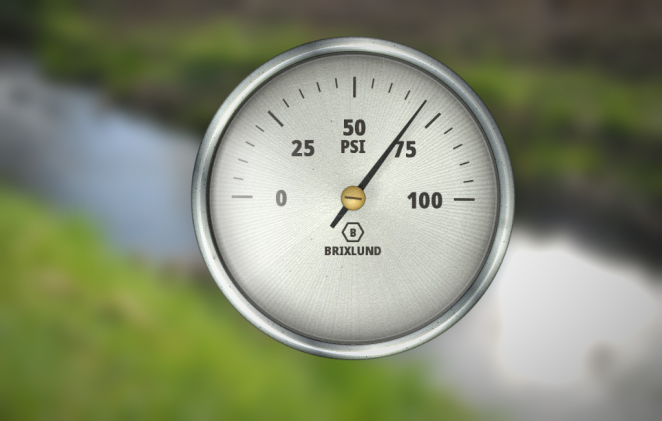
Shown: 70 psi
